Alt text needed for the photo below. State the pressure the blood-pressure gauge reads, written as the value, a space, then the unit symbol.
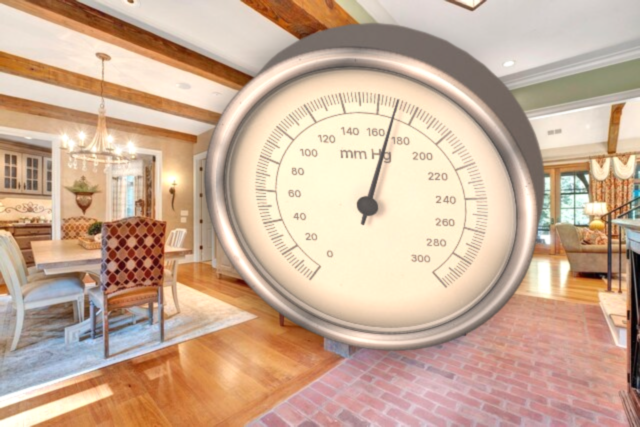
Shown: 170 mmHg
